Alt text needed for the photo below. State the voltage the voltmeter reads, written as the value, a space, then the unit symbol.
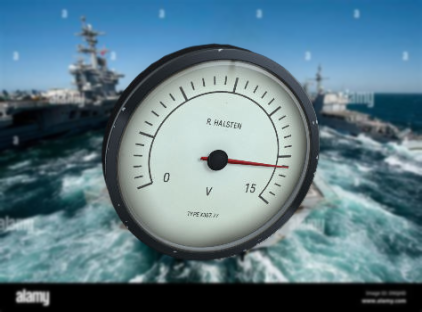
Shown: 13 V
